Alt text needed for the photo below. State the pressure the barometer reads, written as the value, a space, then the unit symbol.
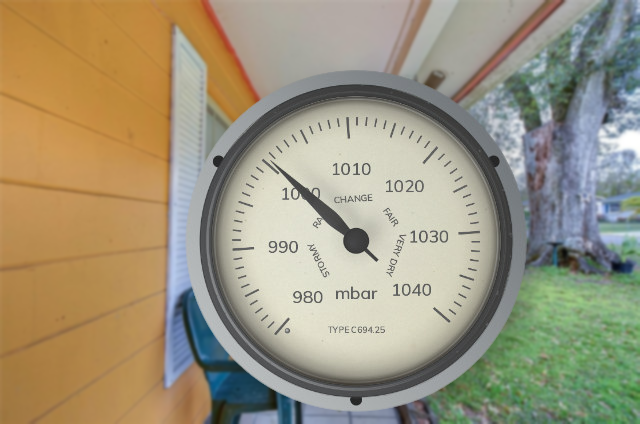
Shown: 1000.5 mbar
